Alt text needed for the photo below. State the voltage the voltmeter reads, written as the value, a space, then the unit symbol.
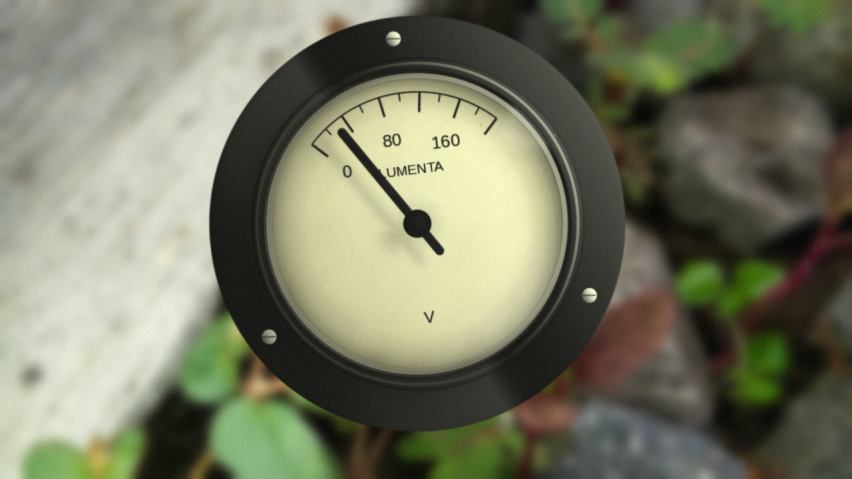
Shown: 30 V
